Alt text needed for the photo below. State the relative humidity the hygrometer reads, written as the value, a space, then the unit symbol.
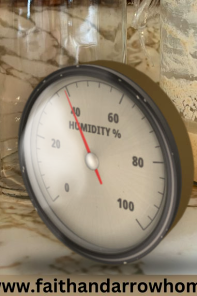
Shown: 40 %
